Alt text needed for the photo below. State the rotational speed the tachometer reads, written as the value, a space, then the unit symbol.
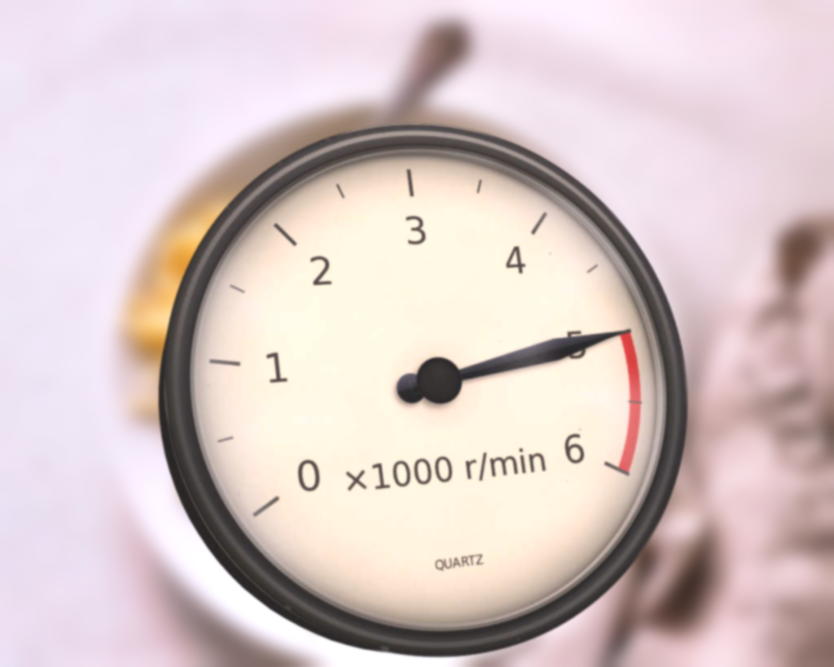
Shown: 5000 rpm
